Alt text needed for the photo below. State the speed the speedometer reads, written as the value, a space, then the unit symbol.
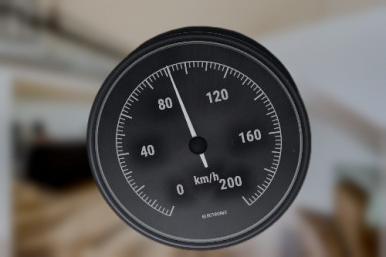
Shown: 92 km/h
